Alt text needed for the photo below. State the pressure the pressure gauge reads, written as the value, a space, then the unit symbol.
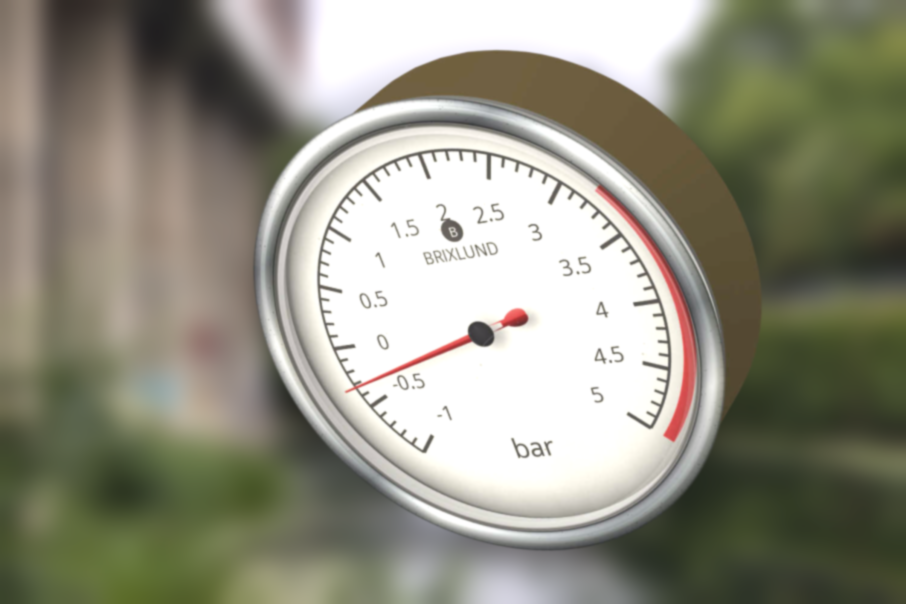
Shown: -0.3 bar
